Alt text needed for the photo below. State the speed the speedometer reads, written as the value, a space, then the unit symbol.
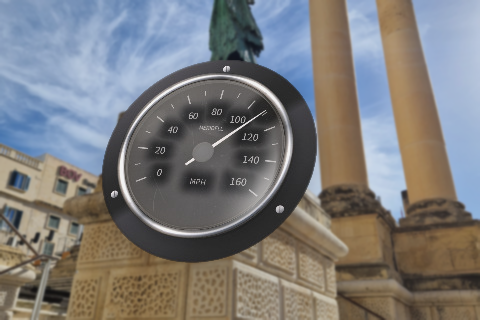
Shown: 110 mph
